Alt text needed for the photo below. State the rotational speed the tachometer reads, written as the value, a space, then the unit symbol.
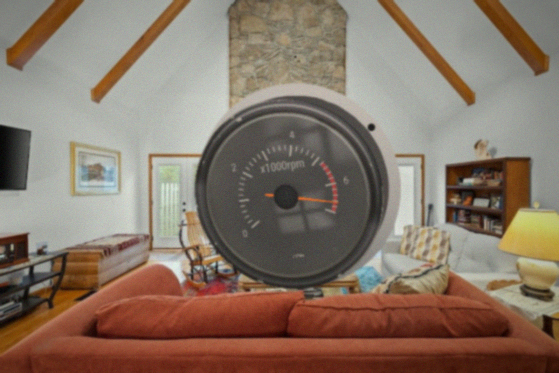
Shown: 6600 rpm
